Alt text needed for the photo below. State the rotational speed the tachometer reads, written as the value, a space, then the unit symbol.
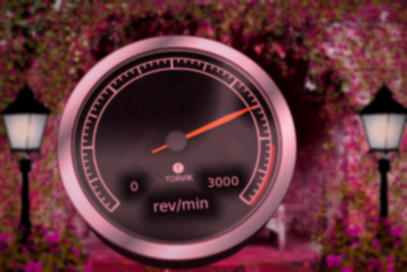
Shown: 2250 rpm
